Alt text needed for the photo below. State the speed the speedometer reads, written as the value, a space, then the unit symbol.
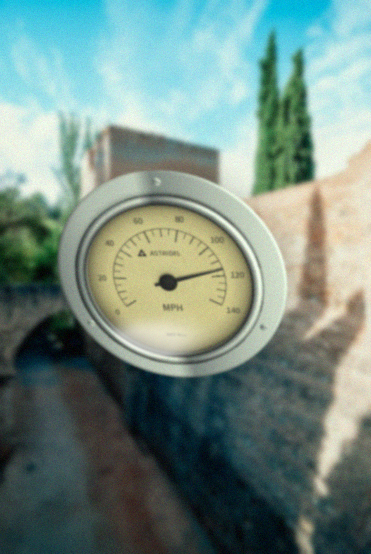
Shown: 115 mph
